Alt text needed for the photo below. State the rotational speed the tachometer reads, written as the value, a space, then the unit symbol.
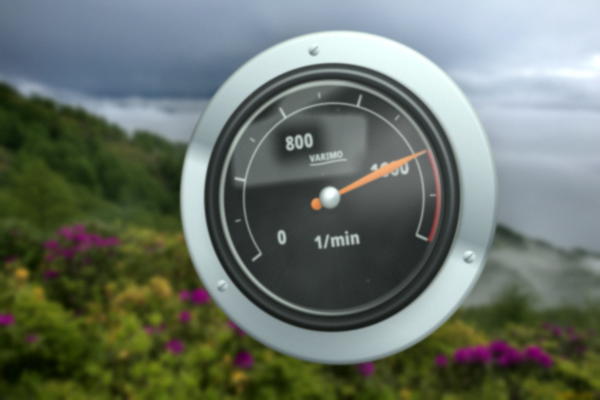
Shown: 1600 rpm
